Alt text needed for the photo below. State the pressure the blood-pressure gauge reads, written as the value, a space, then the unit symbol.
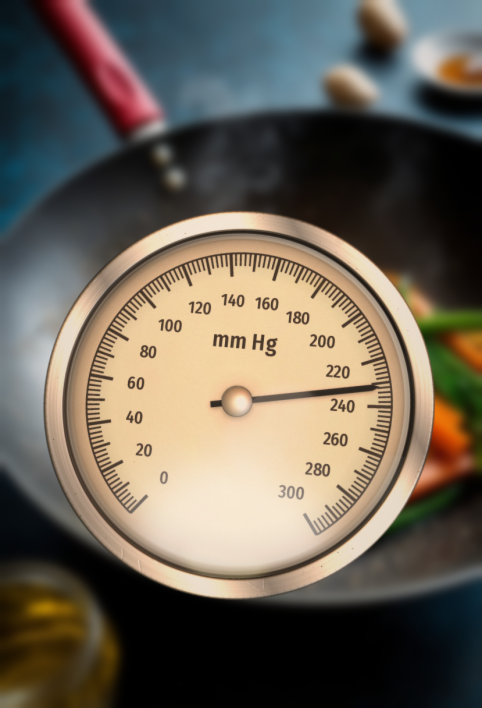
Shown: 232 mmHg
